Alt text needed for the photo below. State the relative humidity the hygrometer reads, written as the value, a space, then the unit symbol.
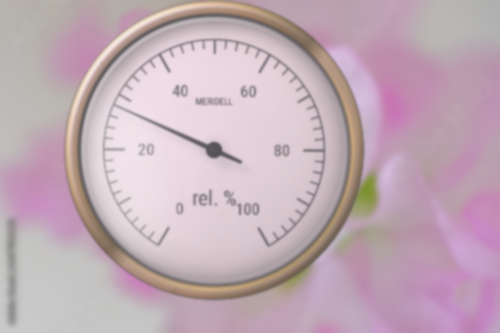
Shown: 28 %
